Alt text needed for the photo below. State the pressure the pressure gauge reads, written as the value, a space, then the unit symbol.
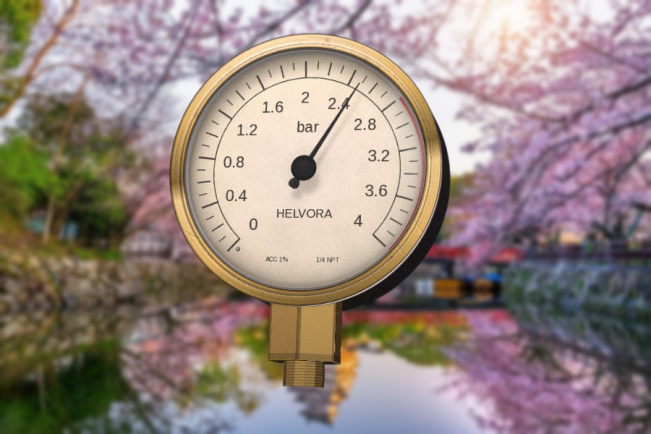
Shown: 2.5 bar
